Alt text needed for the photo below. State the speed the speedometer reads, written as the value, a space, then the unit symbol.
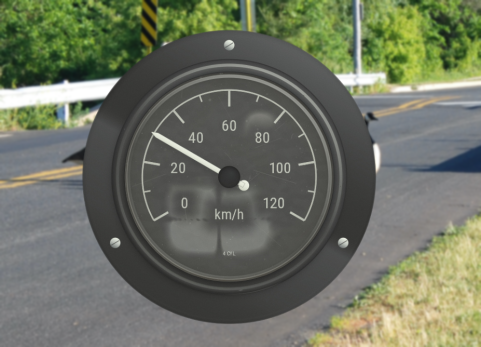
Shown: 30 km/h
